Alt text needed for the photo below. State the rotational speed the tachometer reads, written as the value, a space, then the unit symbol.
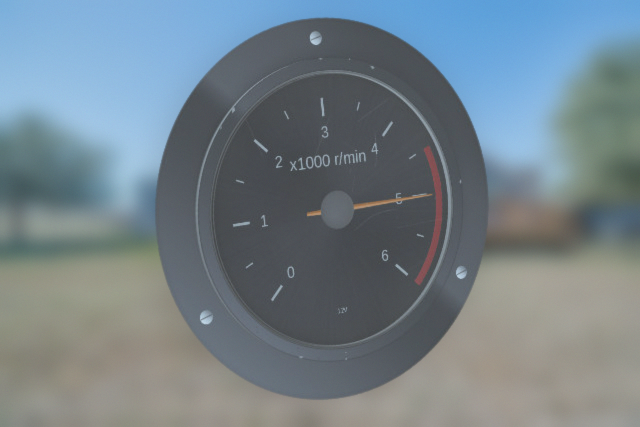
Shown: 5000 rpm
